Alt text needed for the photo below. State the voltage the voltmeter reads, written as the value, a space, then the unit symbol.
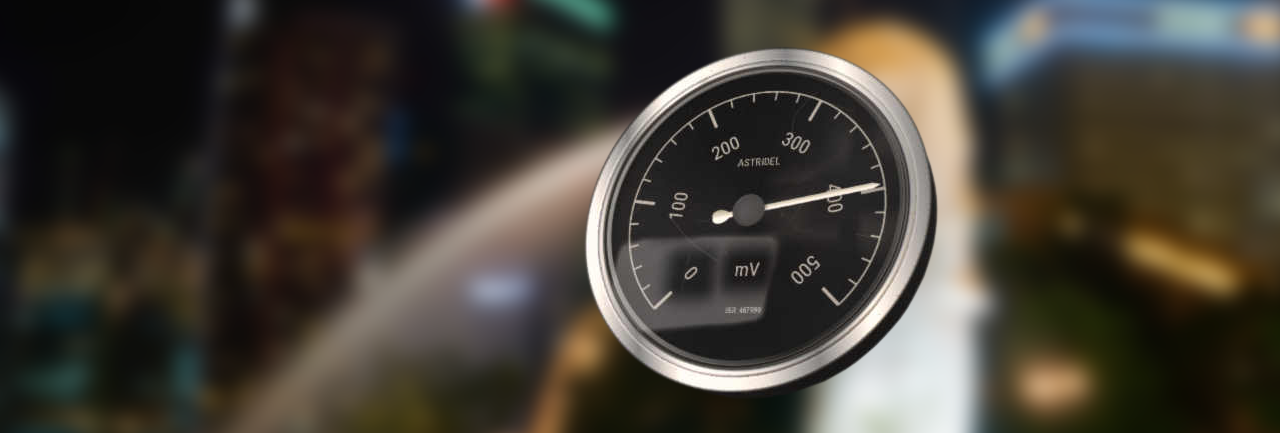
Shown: 400 mV
